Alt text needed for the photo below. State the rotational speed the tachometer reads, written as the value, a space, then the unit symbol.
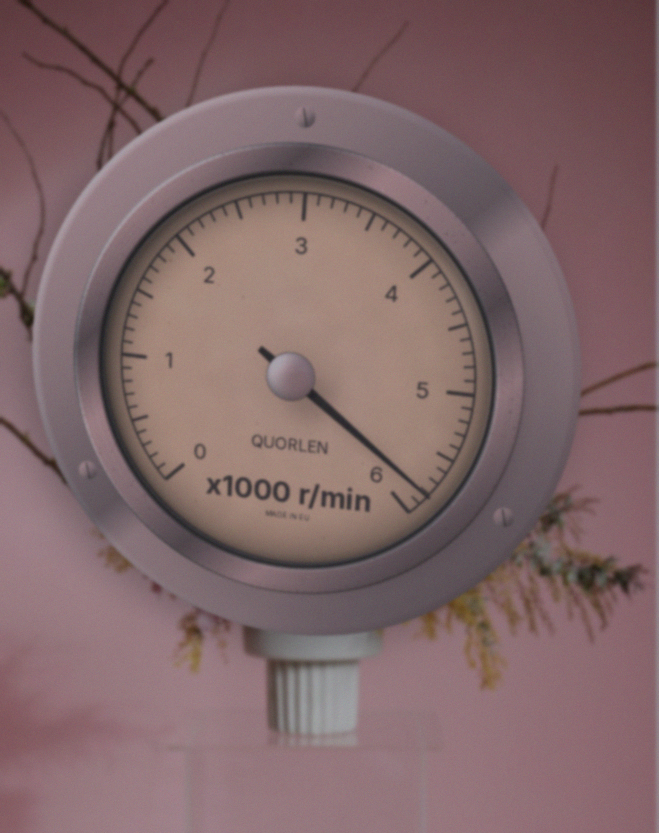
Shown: 5800 rpm
